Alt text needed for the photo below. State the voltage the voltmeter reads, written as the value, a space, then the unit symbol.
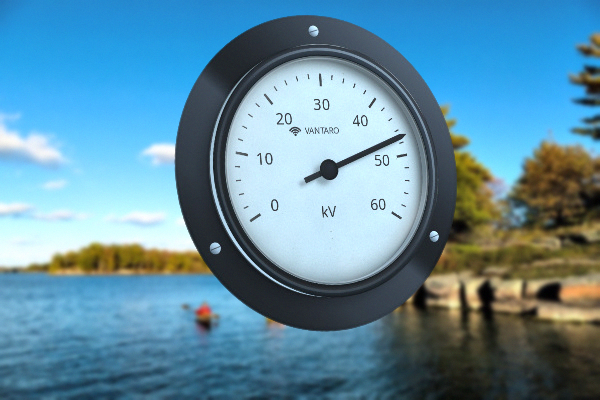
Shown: 47 kV
